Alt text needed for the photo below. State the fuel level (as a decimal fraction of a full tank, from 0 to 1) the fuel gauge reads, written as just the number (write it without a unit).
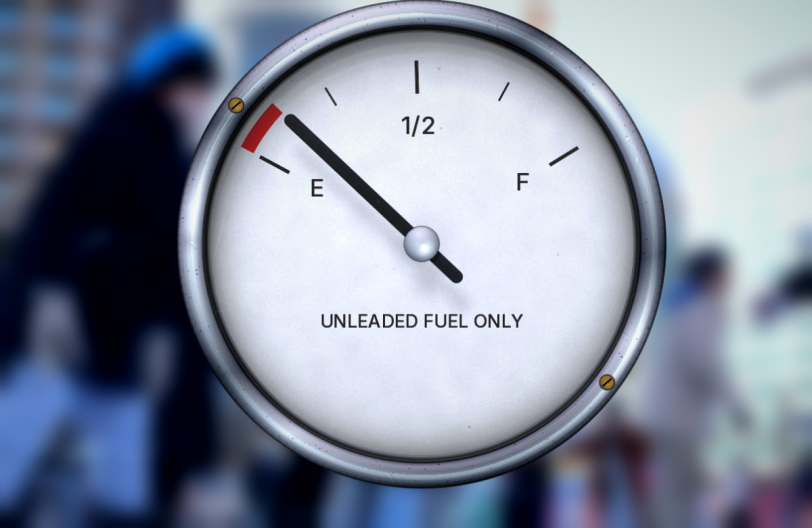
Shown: 0.125
